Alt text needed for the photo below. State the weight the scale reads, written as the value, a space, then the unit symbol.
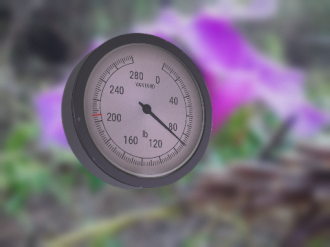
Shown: 90 lb
